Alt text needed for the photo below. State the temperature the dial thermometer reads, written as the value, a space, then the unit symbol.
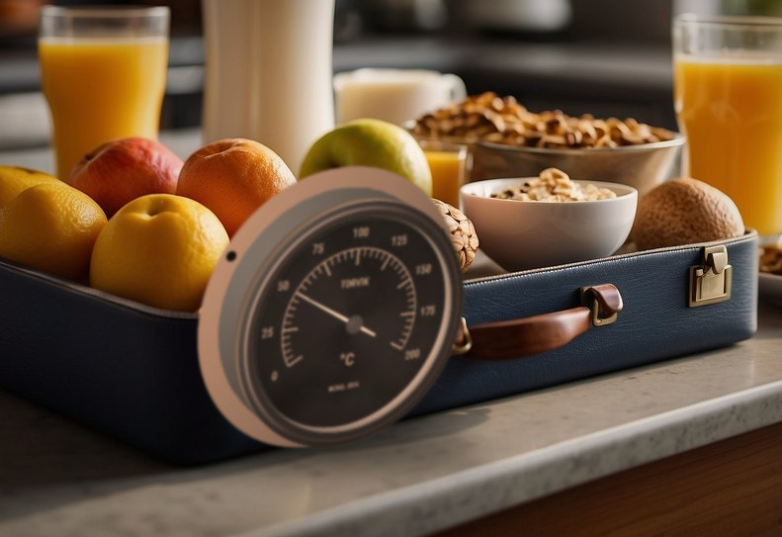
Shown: 50 °C
